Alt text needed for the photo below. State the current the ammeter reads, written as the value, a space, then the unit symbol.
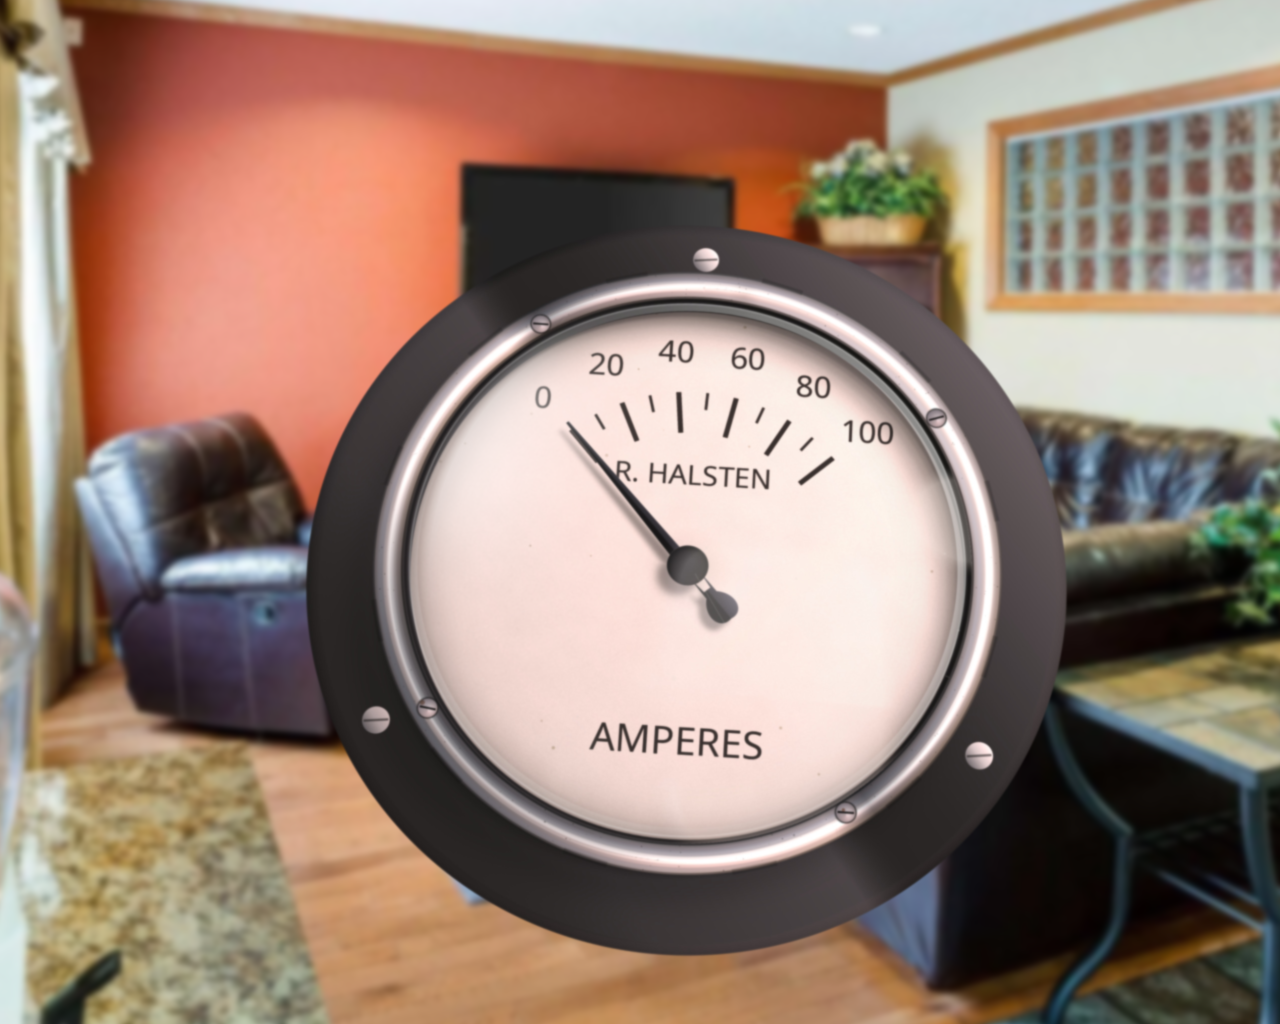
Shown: 0 A
